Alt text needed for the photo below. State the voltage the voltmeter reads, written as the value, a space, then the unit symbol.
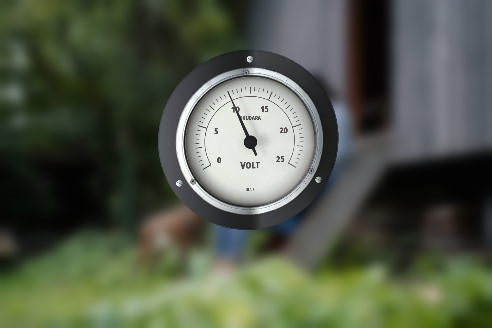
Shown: 10 V
